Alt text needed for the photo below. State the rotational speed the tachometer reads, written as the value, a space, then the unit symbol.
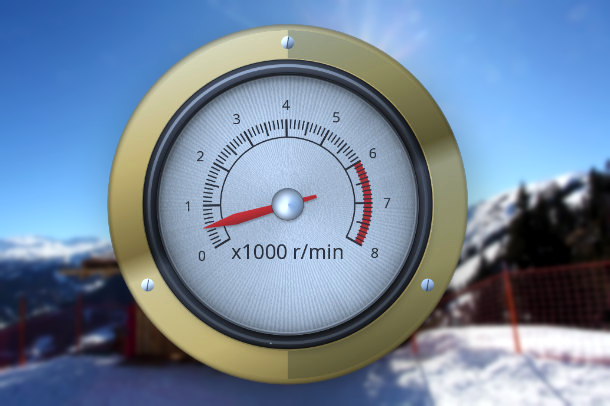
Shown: 500 rpm
